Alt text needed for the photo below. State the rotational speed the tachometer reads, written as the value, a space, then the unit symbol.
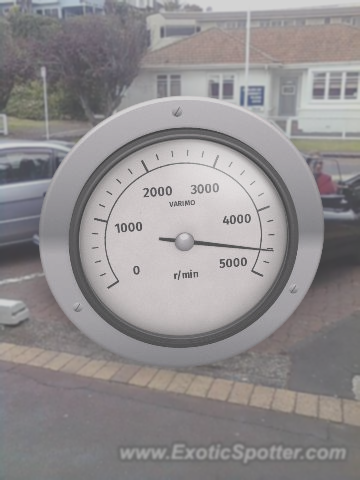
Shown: 4600 rpm
